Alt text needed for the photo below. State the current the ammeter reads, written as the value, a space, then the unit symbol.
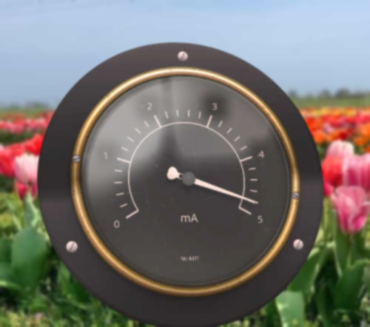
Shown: 4.8 mA
